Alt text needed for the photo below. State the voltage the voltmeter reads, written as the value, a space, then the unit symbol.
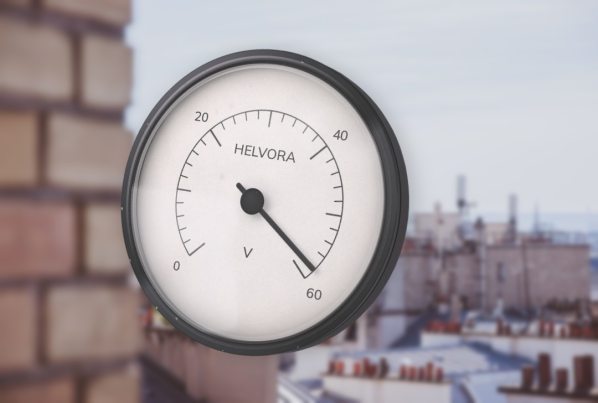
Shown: 58 V
